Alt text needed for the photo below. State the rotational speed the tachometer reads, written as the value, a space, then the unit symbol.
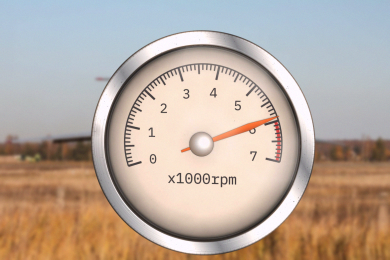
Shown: 5900 rpm
